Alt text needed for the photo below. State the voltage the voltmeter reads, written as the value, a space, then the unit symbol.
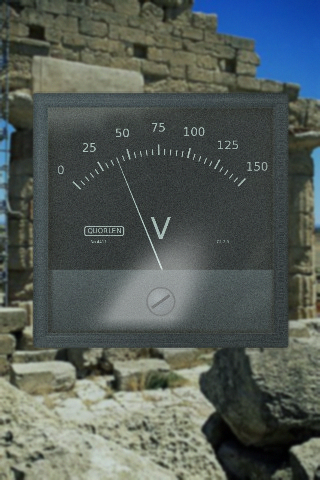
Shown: 40 V
